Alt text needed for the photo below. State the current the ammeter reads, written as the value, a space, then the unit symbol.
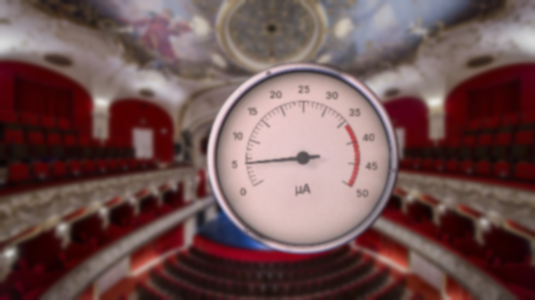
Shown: 5 µA
